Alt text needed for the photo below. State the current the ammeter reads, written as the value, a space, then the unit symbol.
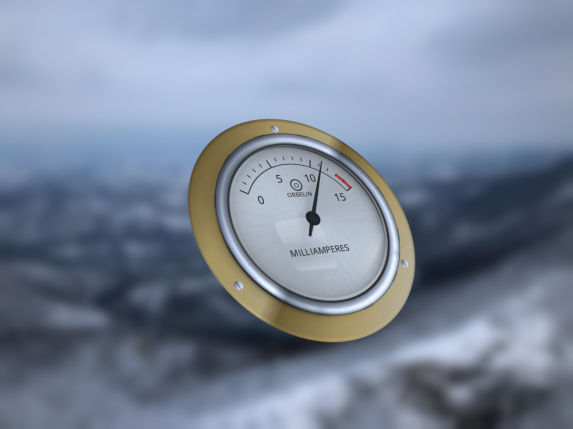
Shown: 11 mA
